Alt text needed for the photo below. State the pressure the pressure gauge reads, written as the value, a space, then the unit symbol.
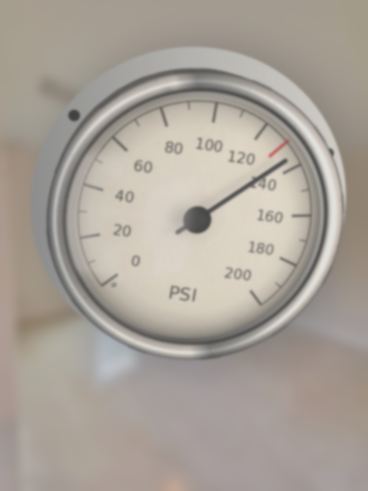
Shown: 135 psi
